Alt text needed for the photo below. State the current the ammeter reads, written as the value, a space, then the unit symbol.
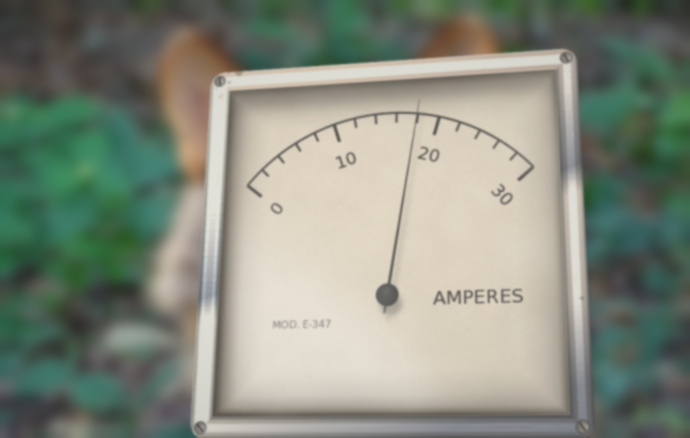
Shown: 18 A
